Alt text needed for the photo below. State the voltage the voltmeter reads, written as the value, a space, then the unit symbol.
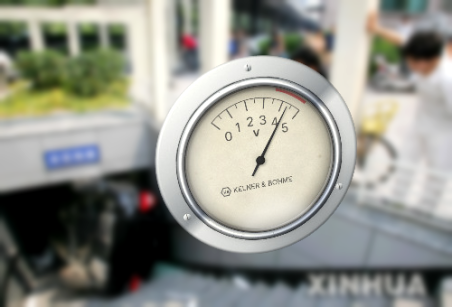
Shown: 4.25 V
